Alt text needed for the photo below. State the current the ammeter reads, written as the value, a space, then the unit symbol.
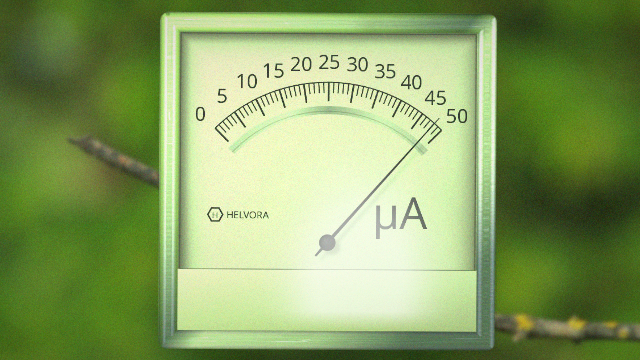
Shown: 48 µA
